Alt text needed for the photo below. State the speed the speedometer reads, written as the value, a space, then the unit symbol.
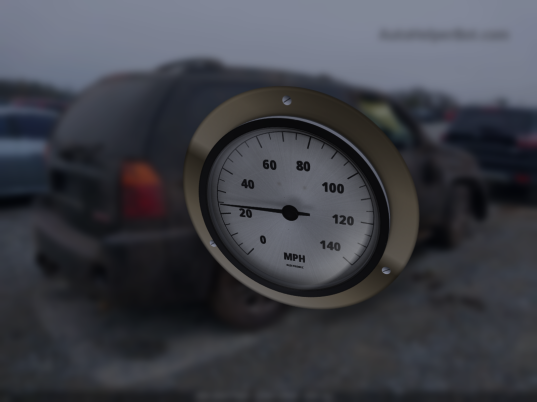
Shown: 25 mph
